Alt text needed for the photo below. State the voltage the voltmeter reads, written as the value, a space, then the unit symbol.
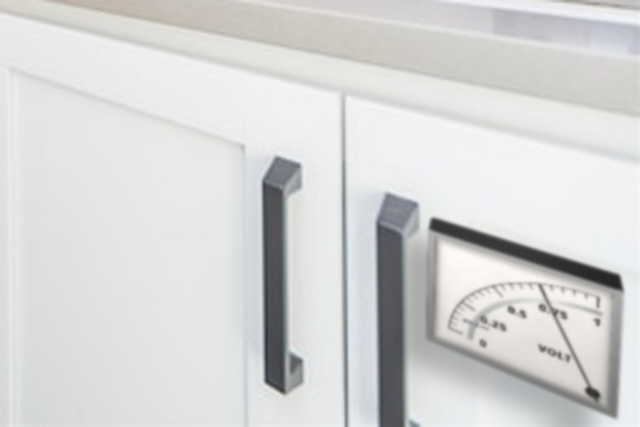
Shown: 0.75 V
